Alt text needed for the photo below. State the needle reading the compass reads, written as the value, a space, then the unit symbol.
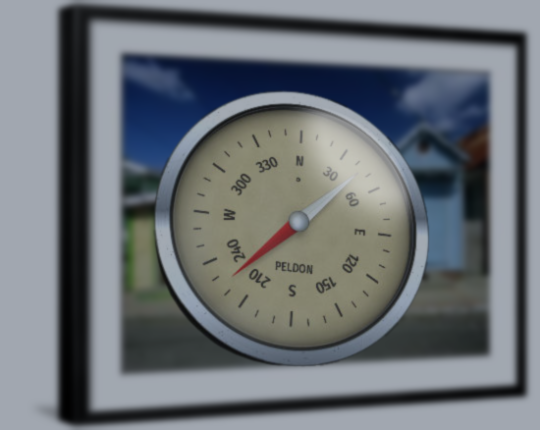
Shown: 225 °
